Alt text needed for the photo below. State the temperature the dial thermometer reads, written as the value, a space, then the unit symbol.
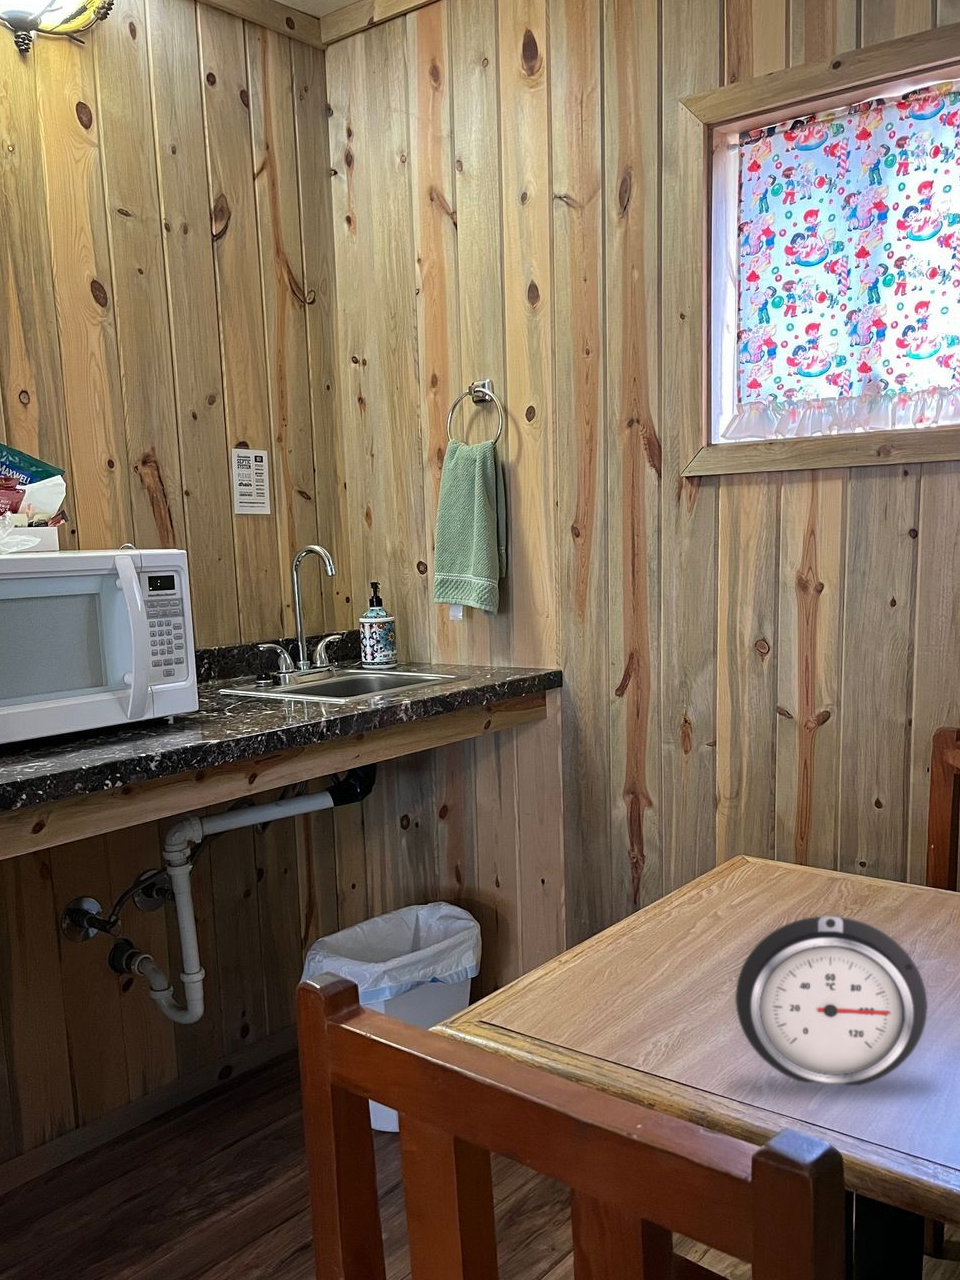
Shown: 100 °C
